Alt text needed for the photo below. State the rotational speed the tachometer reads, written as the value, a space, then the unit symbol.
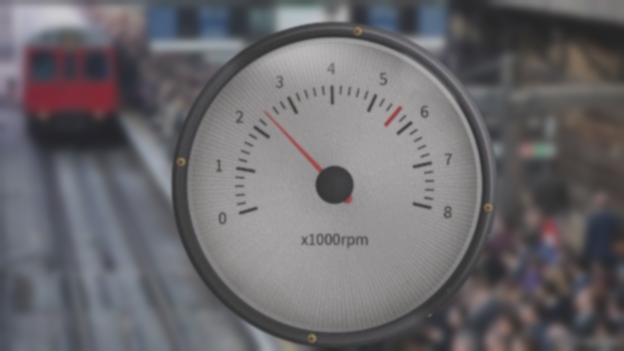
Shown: 2400 rpm
